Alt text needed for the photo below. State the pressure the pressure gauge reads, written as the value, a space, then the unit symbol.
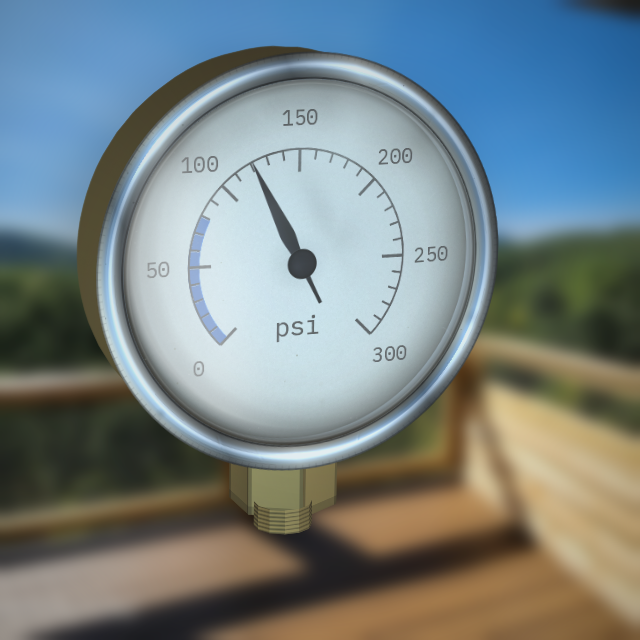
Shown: 120 psi
